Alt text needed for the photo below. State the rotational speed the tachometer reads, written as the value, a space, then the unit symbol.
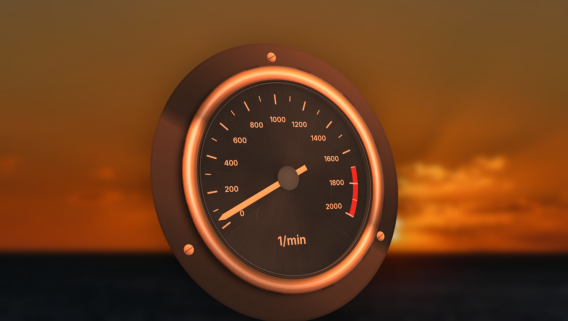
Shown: 50 rpm
